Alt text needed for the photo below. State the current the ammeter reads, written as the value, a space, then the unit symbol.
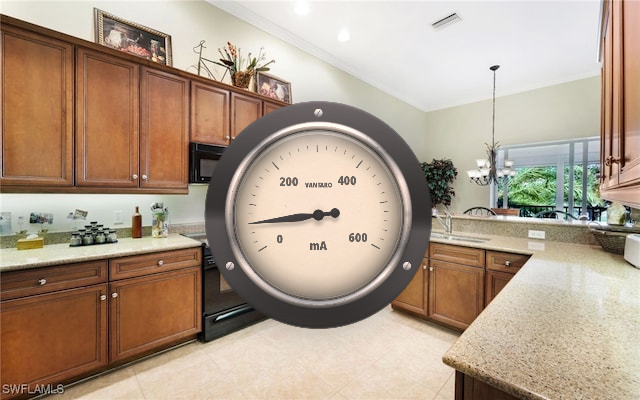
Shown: 60 mA
